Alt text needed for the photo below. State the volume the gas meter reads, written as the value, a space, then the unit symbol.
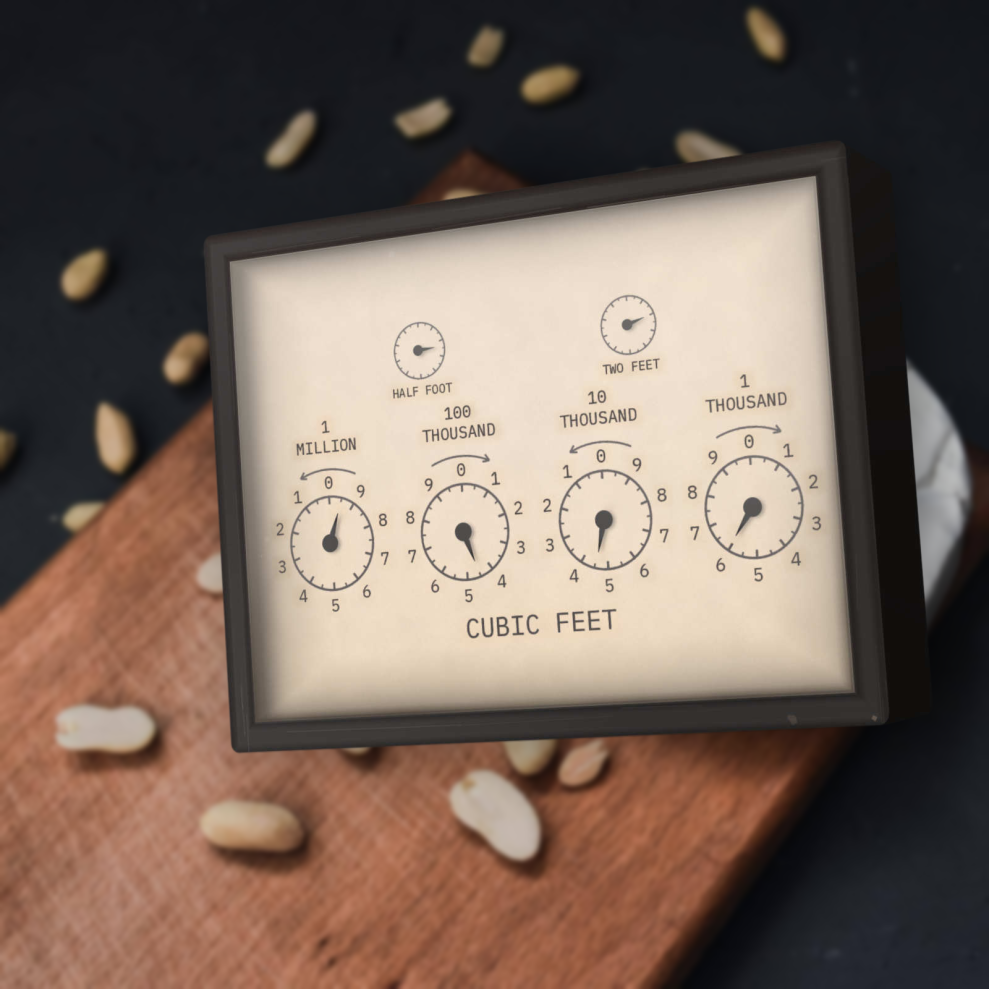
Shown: 944600 ft³
